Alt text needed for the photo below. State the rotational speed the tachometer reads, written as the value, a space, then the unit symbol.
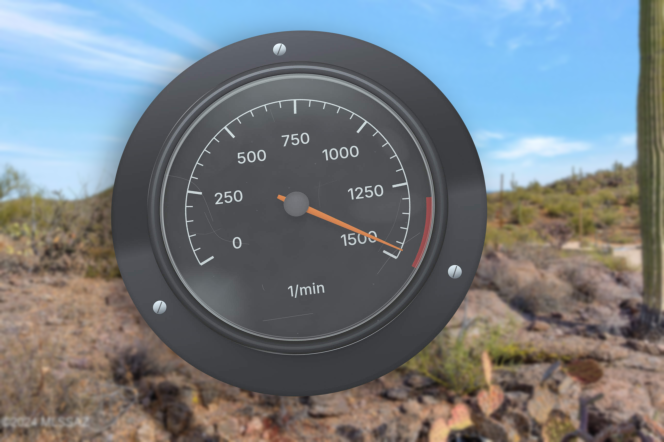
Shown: 1475 rpm
